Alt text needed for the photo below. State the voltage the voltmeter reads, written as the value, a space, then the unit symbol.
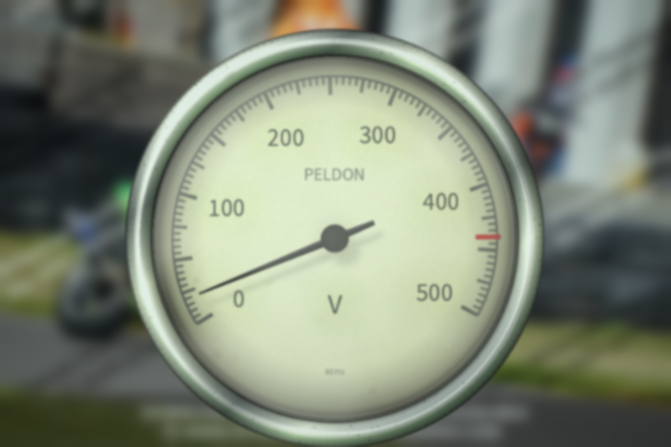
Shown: 20 V
